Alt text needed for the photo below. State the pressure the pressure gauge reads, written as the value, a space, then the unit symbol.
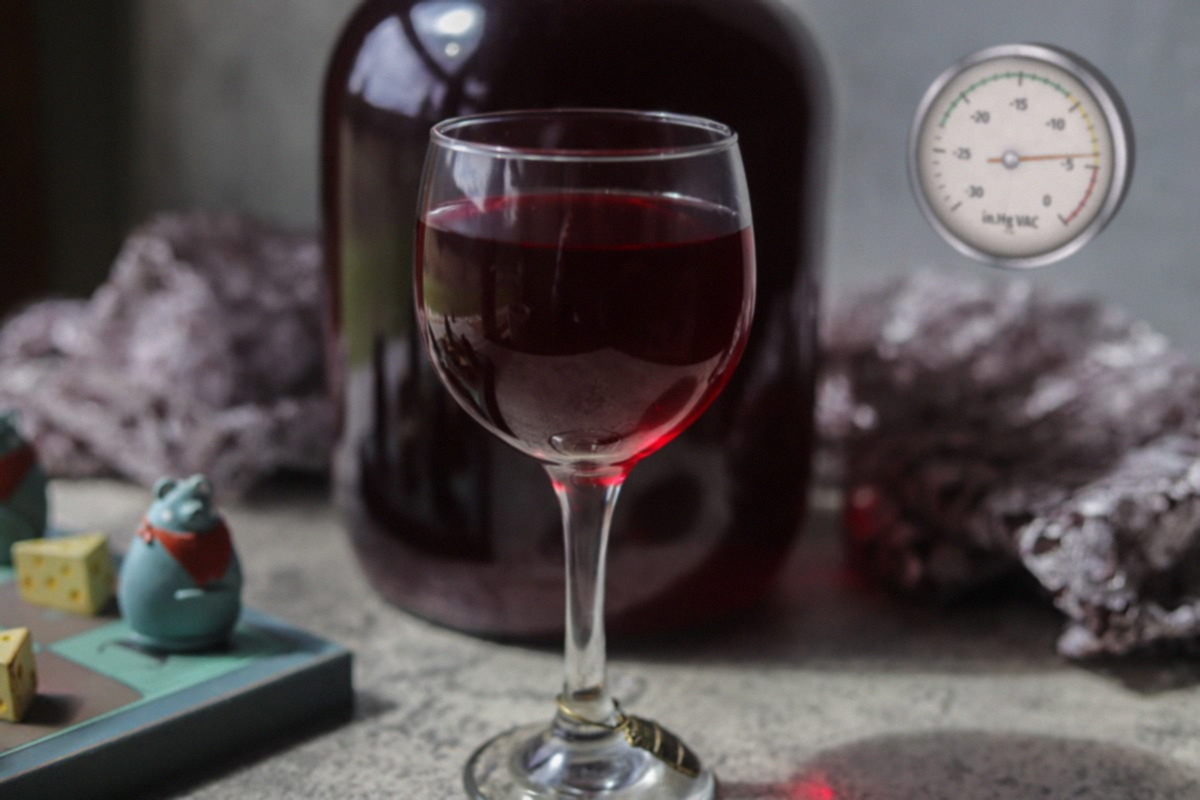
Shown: -6 inHg
